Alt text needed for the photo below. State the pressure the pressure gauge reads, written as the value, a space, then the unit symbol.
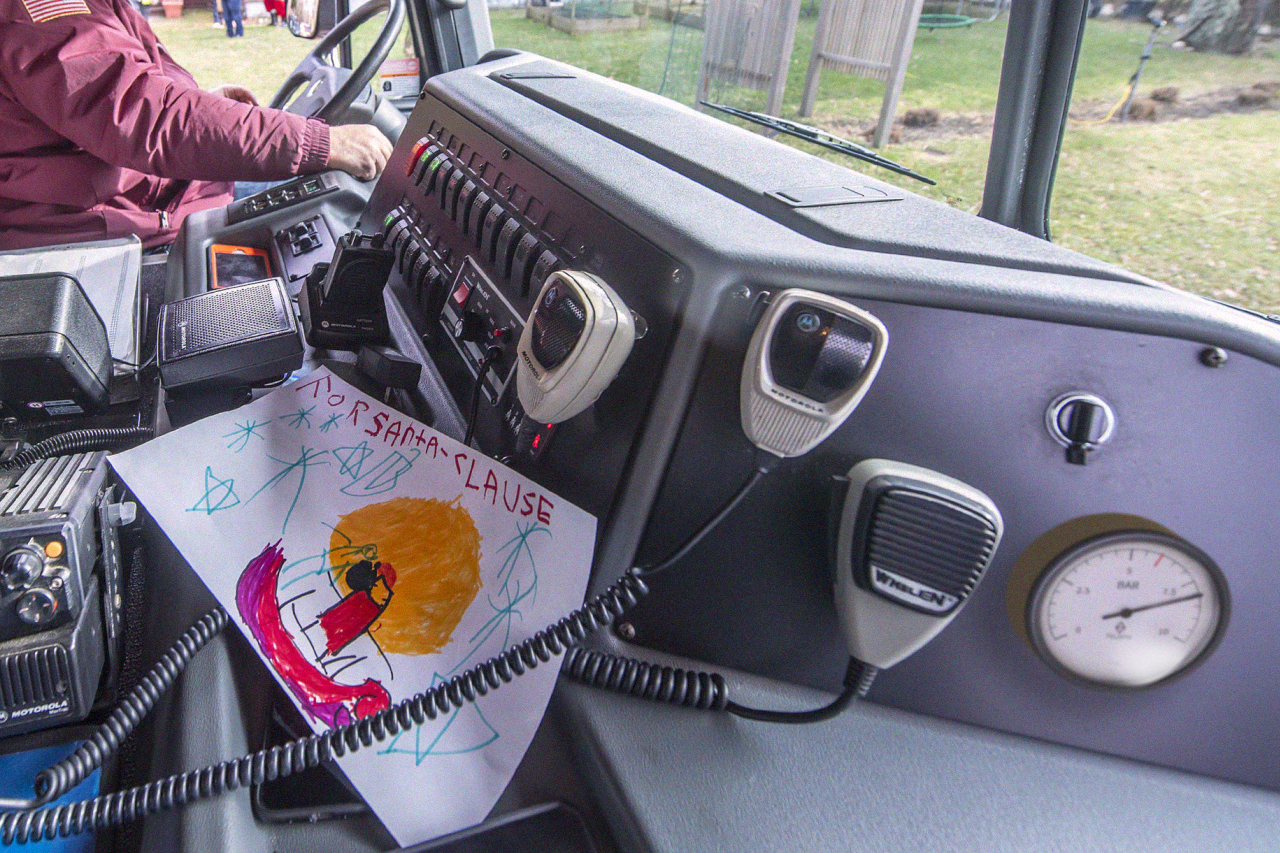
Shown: 8 bar
